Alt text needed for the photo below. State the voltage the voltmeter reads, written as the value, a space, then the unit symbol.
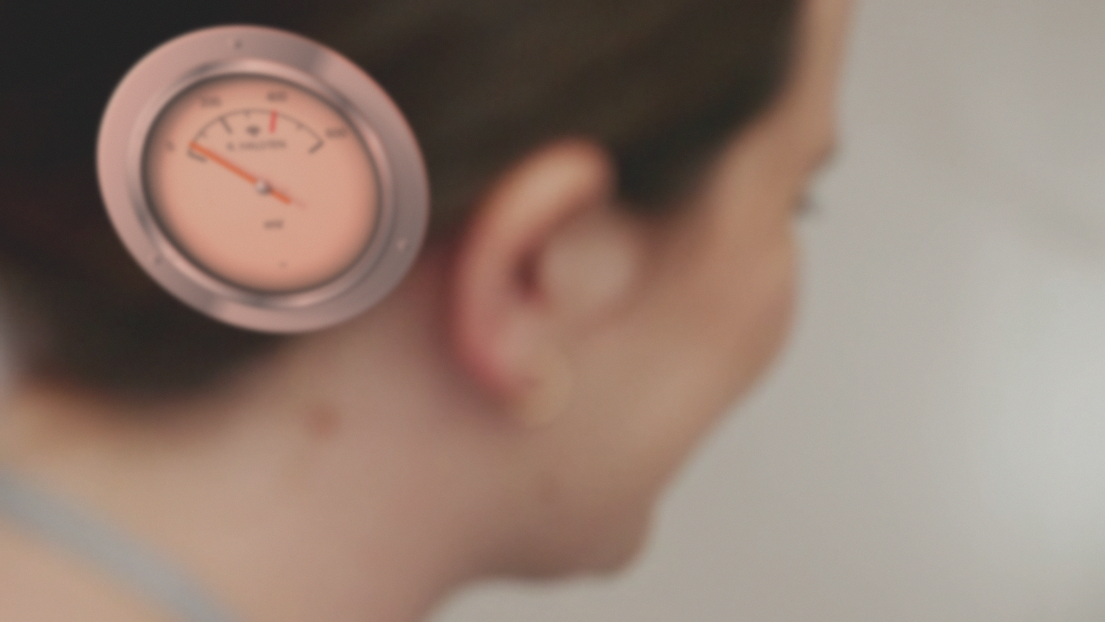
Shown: 50 mV
